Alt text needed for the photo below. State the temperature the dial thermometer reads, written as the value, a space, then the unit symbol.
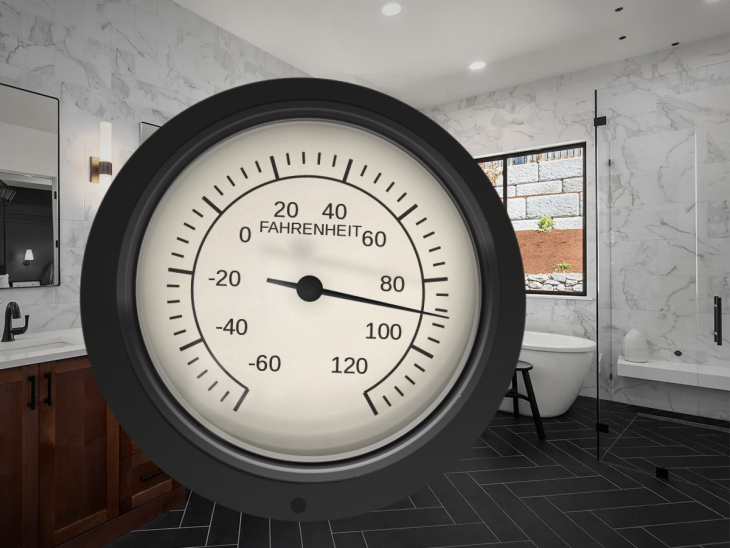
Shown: 90 °F
